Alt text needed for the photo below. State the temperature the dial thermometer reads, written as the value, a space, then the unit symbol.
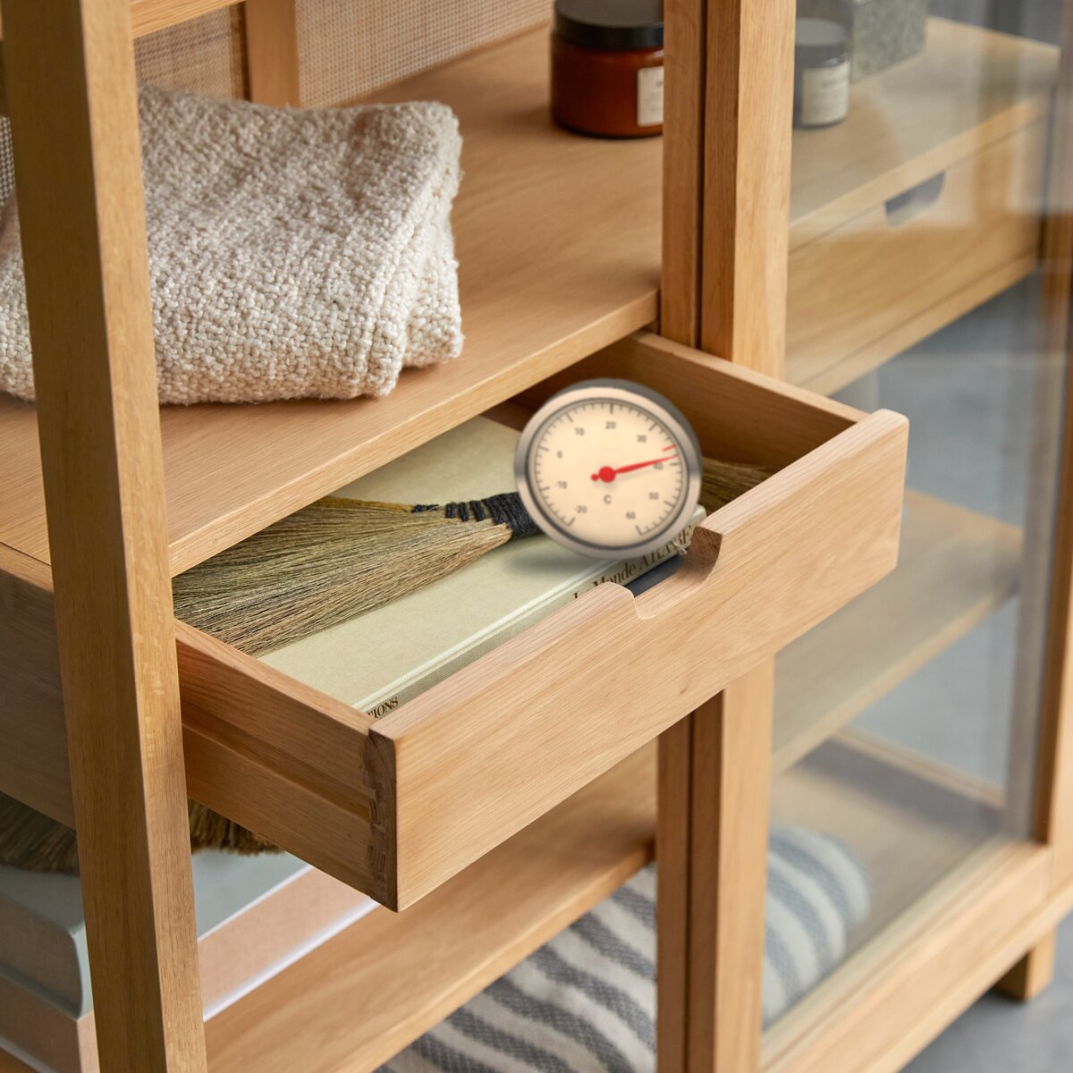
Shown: 38 °C
